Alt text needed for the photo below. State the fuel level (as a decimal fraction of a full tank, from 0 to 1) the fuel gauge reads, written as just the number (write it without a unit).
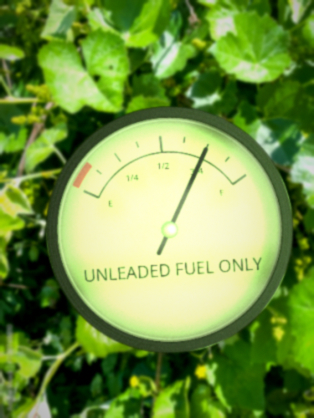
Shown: 0.75
